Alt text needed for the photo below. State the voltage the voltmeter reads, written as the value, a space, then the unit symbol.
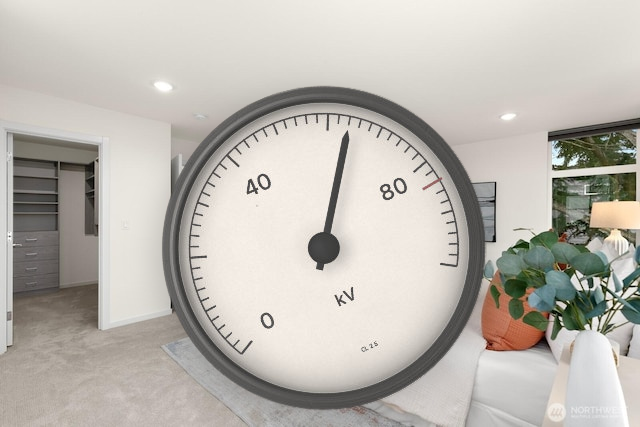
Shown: 64 kV
